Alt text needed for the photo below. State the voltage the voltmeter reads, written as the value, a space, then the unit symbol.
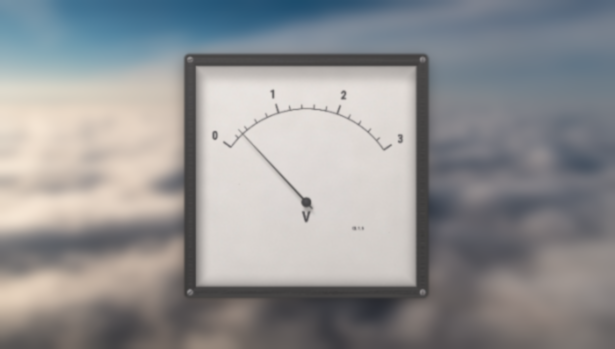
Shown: 0.3 V
